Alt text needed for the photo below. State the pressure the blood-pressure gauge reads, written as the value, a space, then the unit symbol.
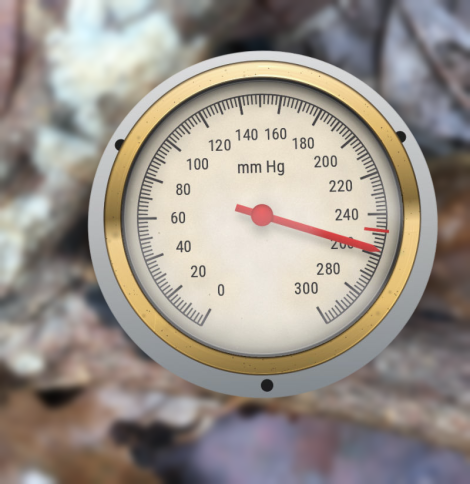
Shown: 258 mmHg
